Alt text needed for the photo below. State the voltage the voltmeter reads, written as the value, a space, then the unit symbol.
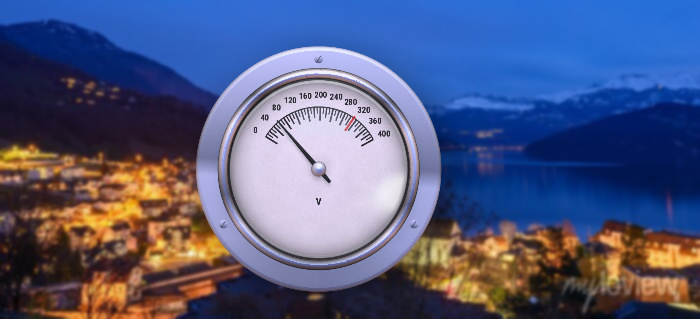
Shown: 60 V
